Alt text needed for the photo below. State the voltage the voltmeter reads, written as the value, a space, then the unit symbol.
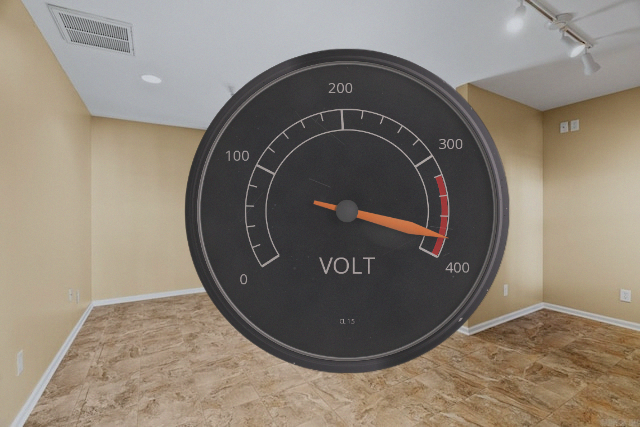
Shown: 380 V
